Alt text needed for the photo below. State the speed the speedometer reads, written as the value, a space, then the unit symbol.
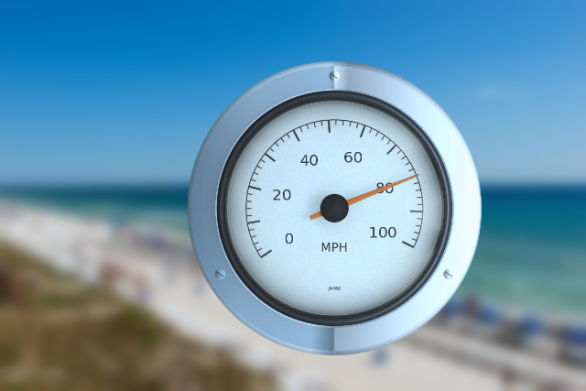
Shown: 80 mph
